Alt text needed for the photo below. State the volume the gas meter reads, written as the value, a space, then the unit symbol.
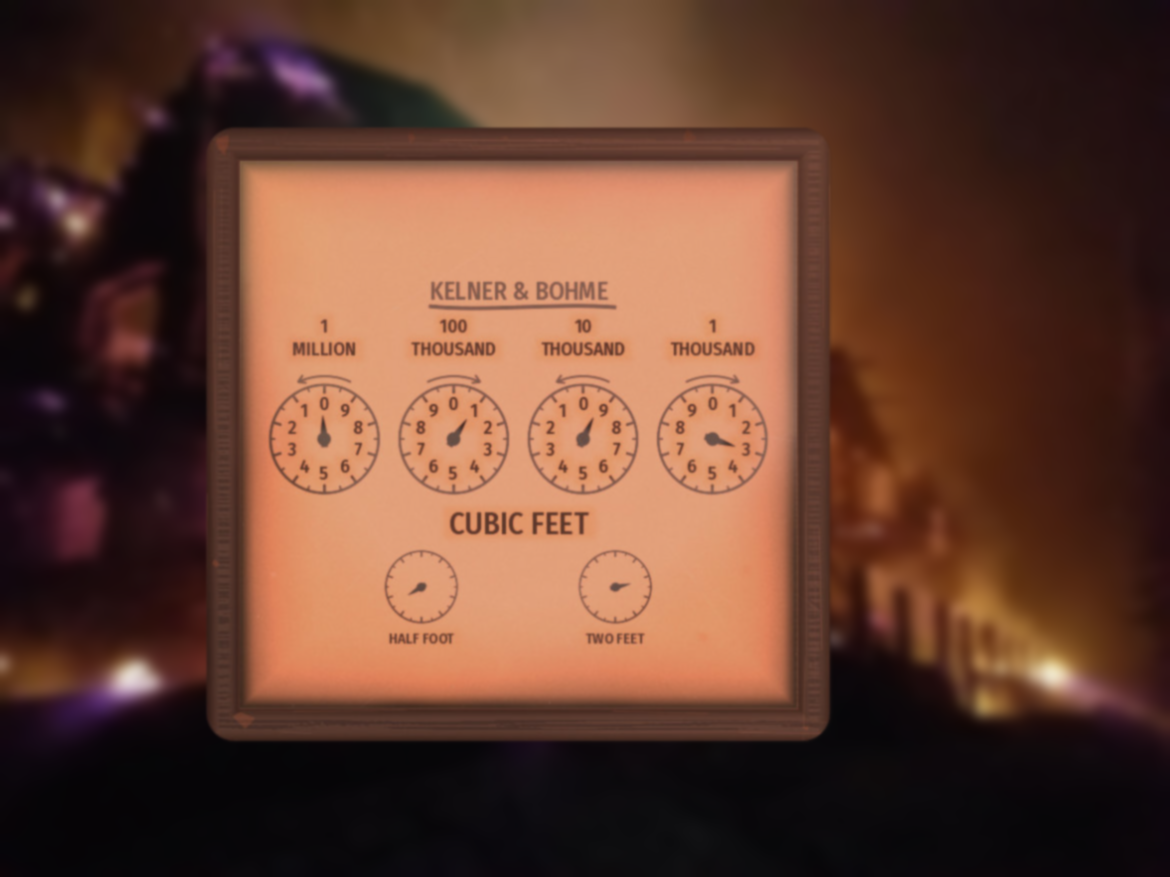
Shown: 9300 ft³
